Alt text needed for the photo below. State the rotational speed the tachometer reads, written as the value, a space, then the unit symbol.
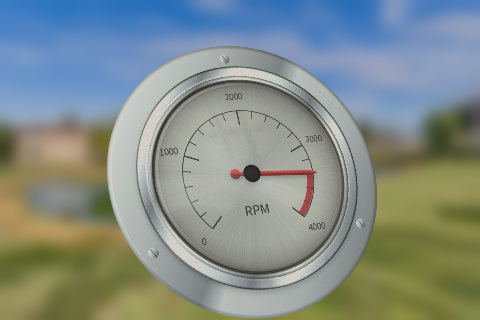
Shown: 3400 rpm
